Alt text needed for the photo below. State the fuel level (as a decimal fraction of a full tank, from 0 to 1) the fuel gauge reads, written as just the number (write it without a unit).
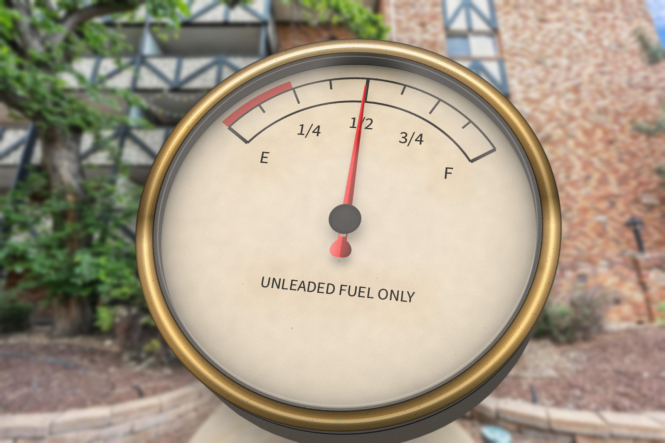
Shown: 0.5
